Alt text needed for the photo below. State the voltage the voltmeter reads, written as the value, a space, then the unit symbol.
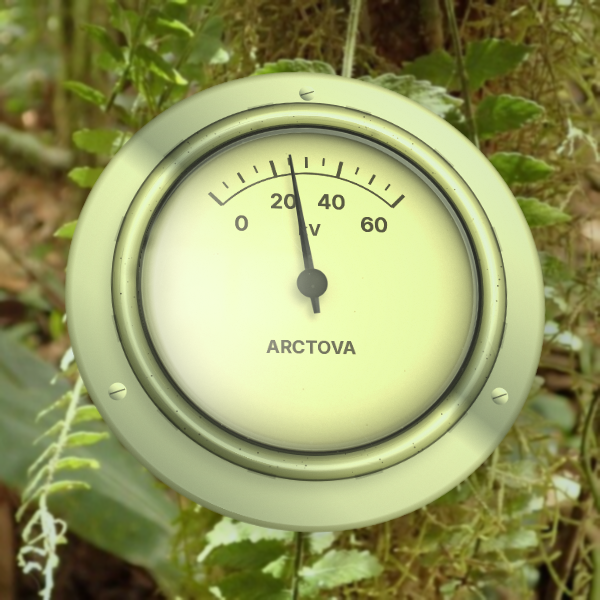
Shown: 25 kV
